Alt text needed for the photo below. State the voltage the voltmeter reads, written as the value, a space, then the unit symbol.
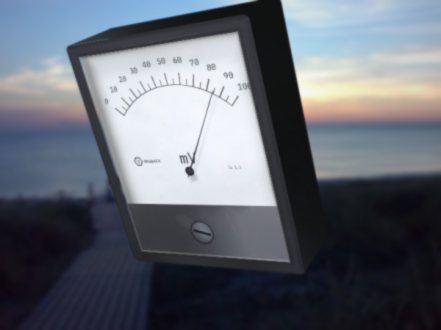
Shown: 85 mV
